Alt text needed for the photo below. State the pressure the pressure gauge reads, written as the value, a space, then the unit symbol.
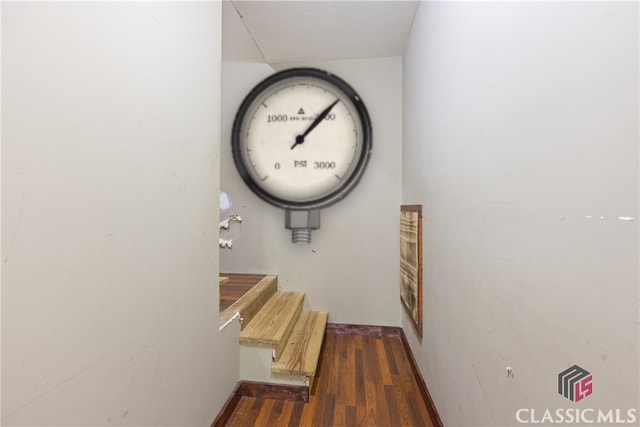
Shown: 2000 psi
